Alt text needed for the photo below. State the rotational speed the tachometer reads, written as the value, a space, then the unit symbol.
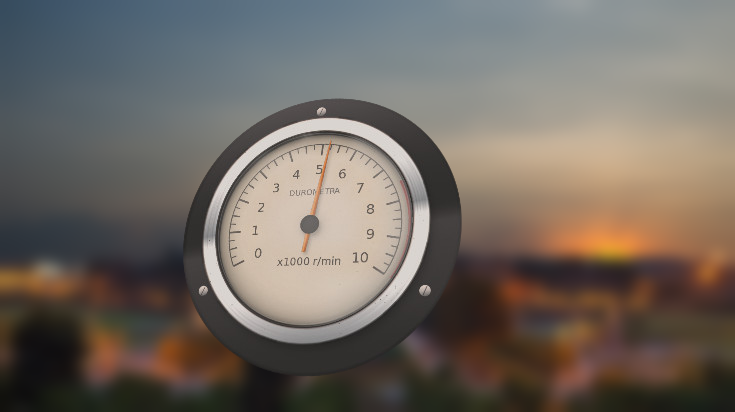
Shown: 5250 rpm
